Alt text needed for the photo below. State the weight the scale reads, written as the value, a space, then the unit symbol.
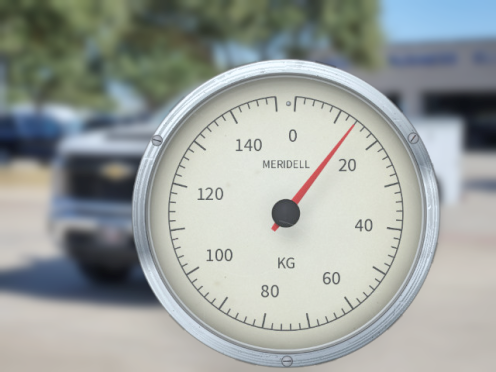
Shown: 14 kg
